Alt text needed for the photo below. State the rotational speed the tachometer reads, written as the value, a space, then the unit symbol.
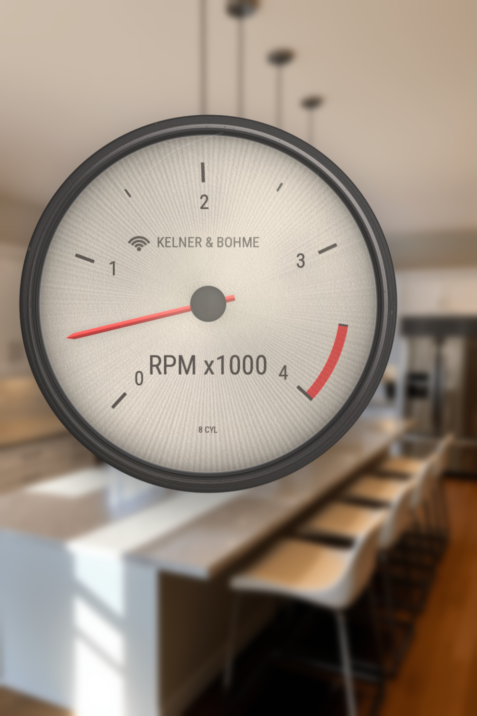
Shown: 500 rpm
